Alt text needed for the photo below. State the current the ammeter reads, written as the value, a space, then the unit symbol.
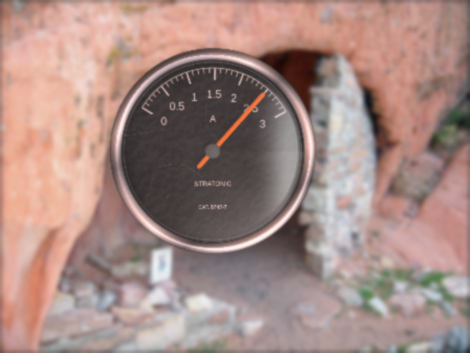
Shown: 2.5 A
